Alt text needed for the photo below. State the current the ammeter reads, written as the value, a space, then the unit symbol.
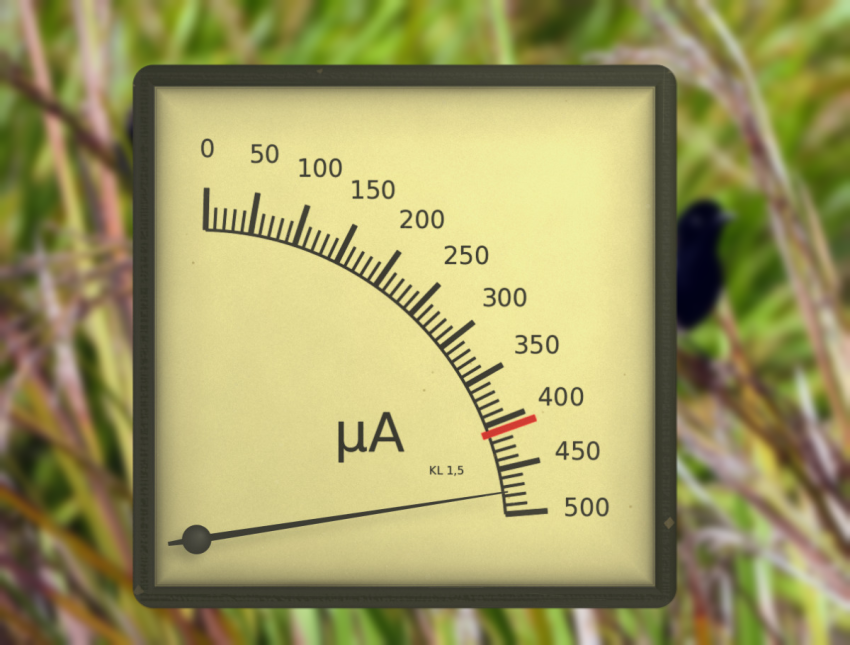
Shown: 475 µA
